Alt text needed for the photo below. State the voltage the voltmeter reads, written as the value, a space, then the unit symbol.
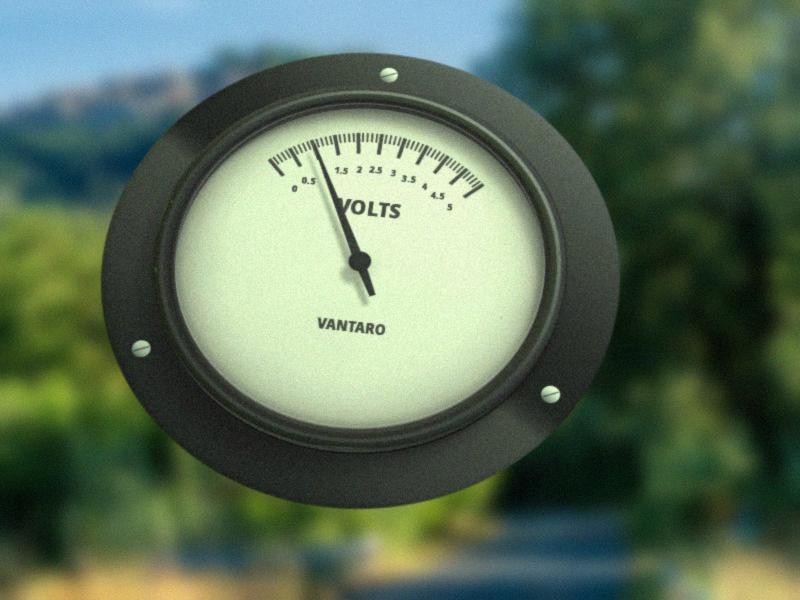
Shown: 1 V
